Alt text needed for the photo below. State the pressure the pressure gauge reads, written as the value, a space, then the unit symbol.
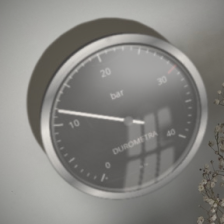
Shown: 12 bar
